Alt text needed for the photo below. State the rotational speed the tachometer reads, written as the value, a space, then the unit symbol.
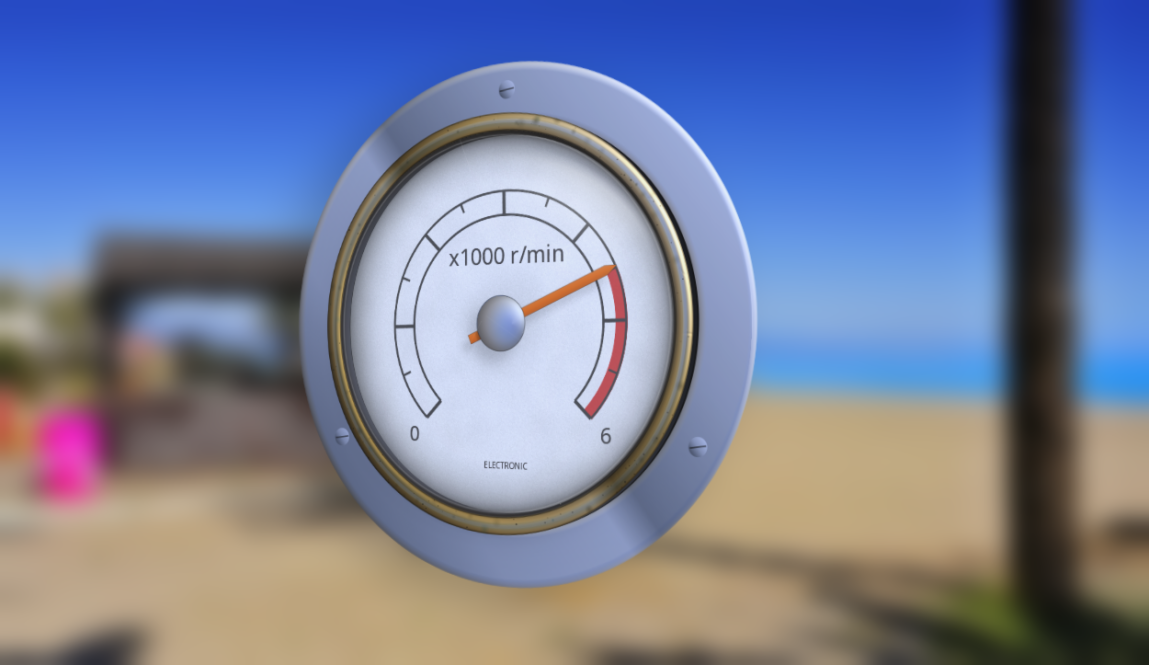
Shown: 4500 rpm
